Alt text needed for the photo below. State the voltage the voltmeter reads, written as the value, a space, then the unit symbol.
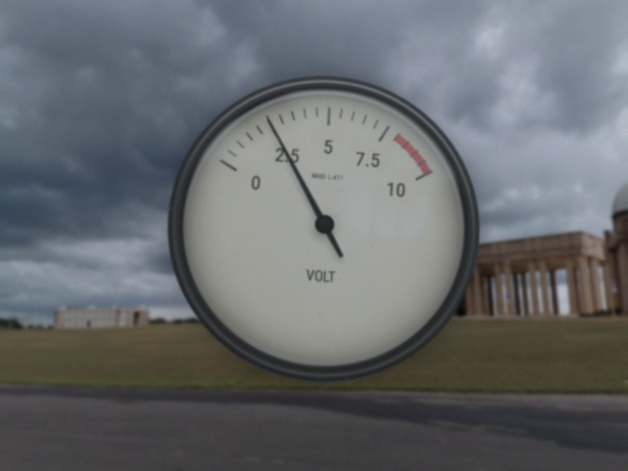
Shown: 2.5 V
